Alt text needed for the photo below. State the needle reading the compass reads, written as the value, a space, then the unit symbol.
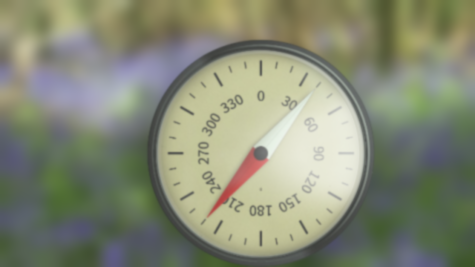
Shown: 220 °
